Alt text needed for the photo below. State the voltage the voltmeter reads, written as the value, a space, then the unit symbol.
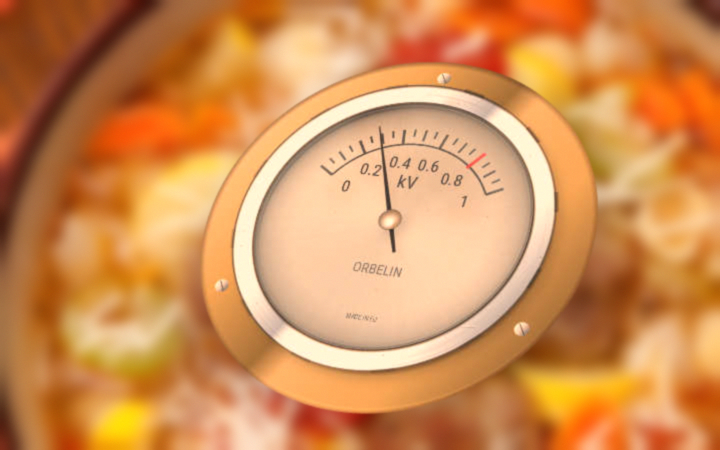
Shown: 0.3 kV
